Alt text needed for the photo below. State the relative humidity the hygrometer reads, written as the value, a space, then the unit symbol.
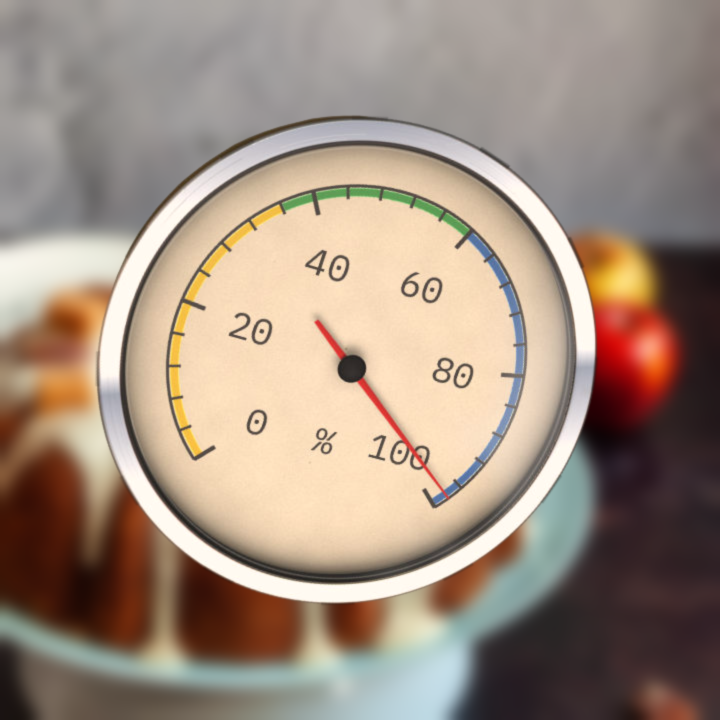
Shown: 98 %
